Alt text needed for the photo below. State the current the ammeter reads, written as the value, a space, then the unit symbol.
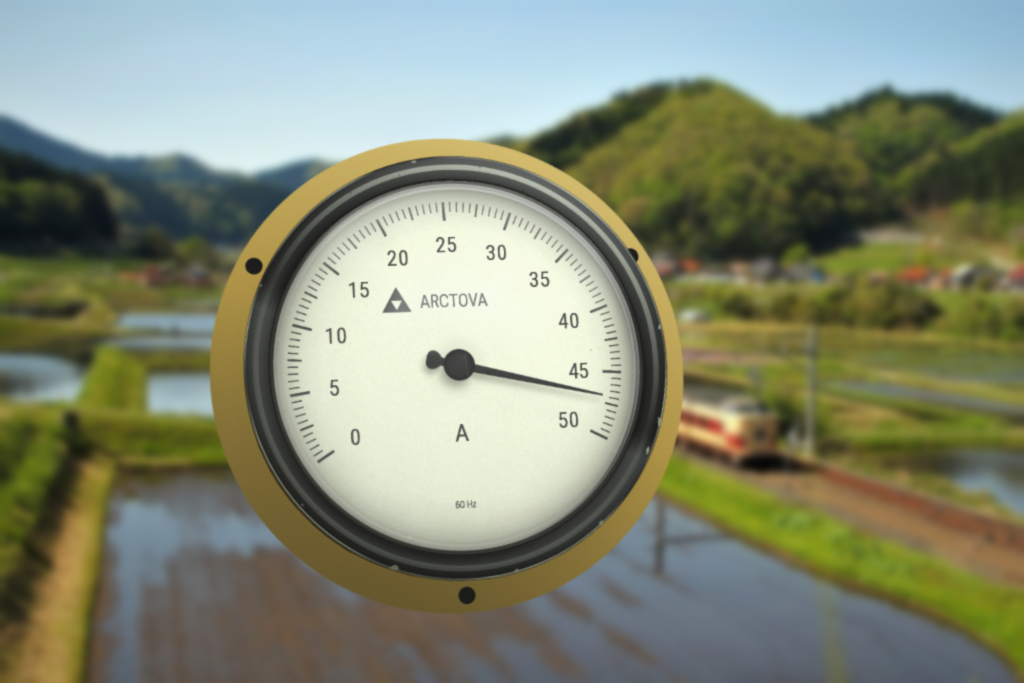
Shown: 47 A
